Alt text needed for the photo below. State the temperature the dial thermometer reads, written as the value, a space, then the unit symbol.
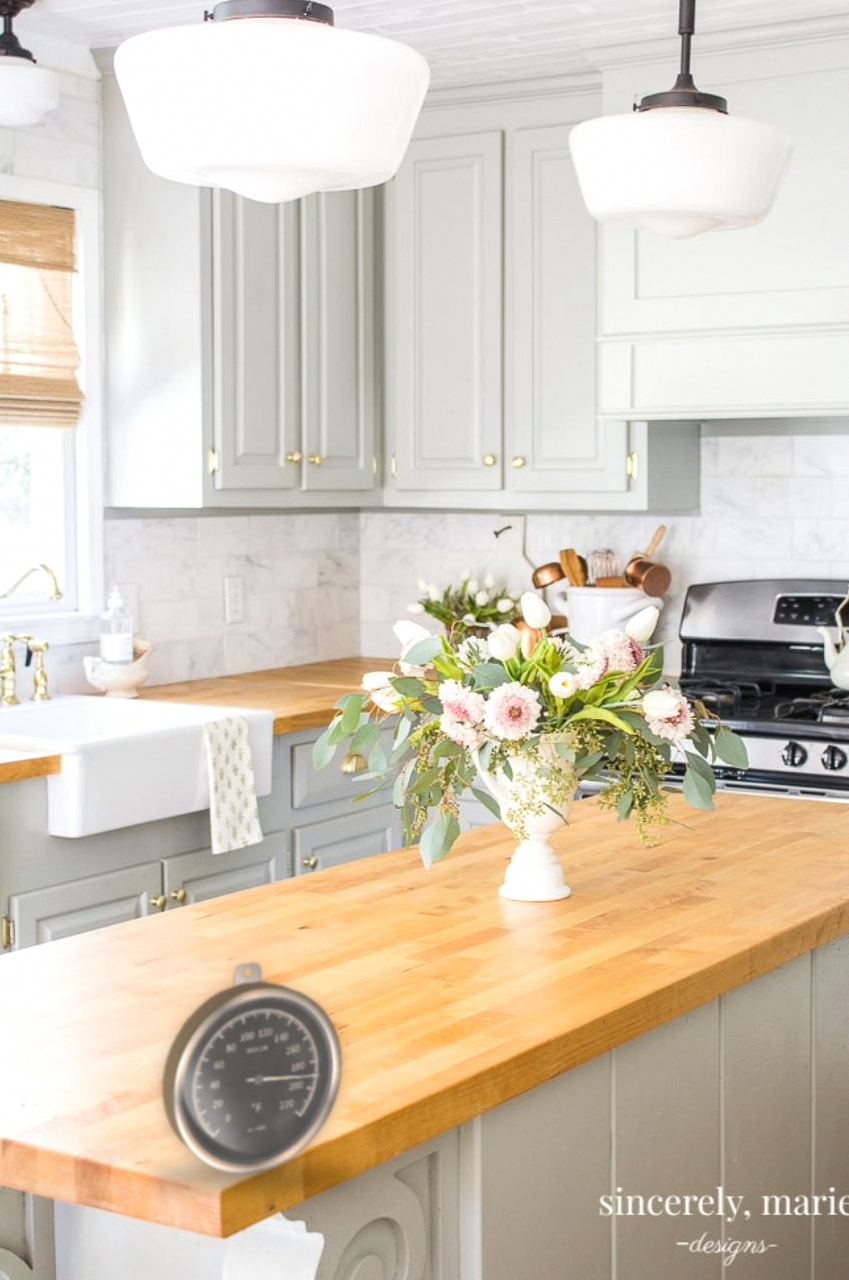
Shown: 190 °F
